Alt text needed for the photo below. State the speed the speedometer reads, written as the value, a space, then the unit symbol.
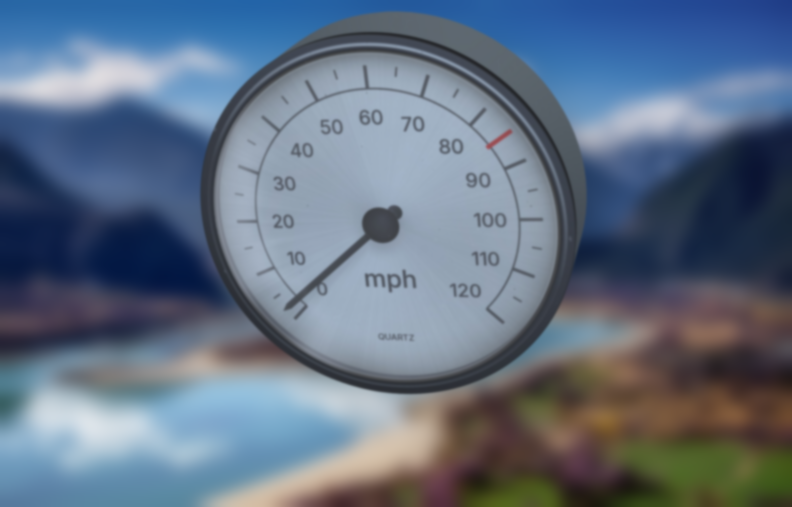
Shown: 2.5 mph
